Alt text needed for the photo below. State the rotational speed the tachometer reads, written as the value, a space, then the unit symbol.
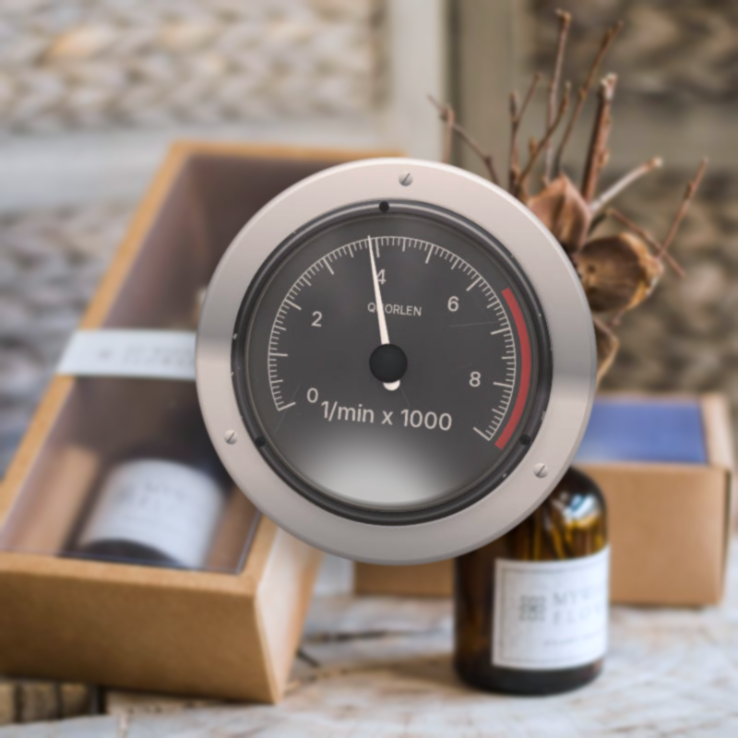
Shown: 3900 rpm
